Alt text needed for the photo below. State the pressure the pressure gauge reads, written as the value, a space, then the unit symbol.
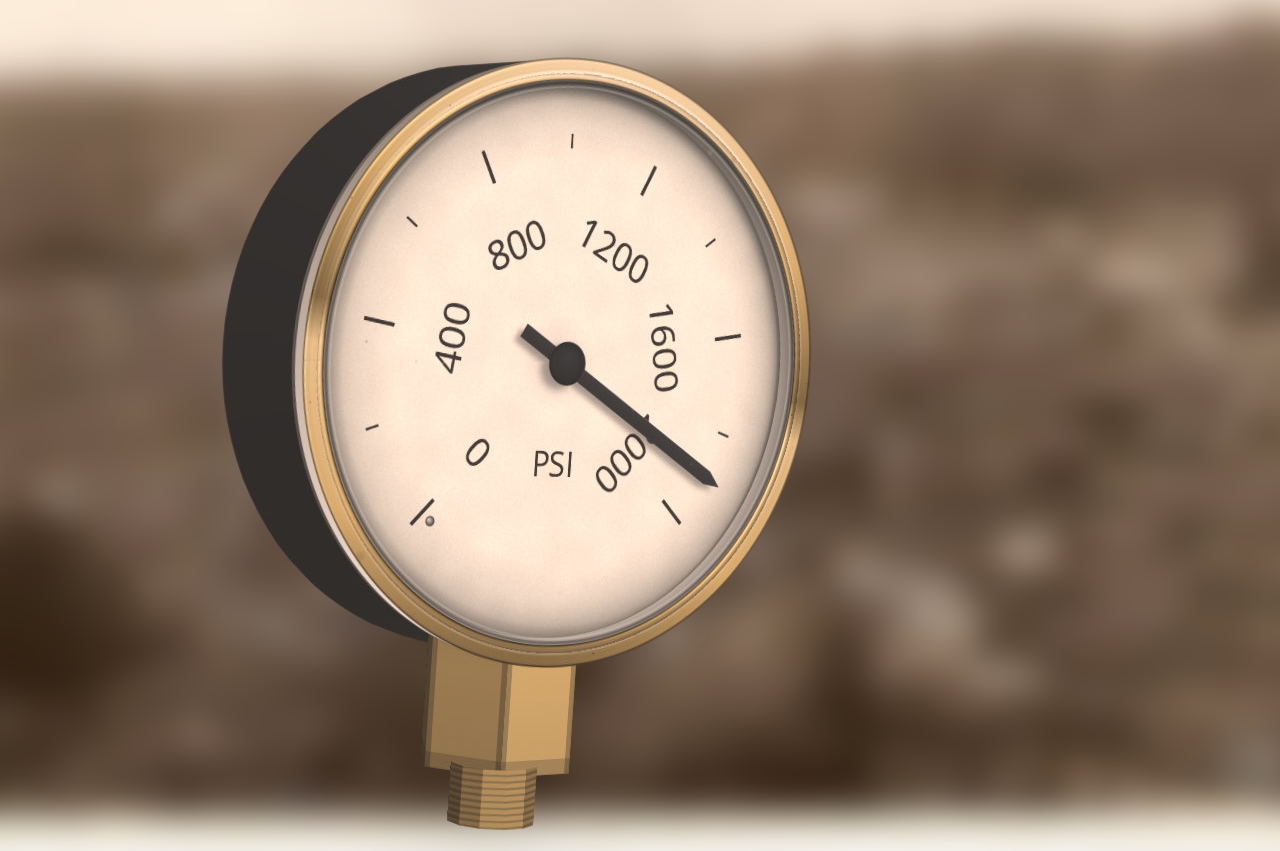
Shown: 1900 psi
